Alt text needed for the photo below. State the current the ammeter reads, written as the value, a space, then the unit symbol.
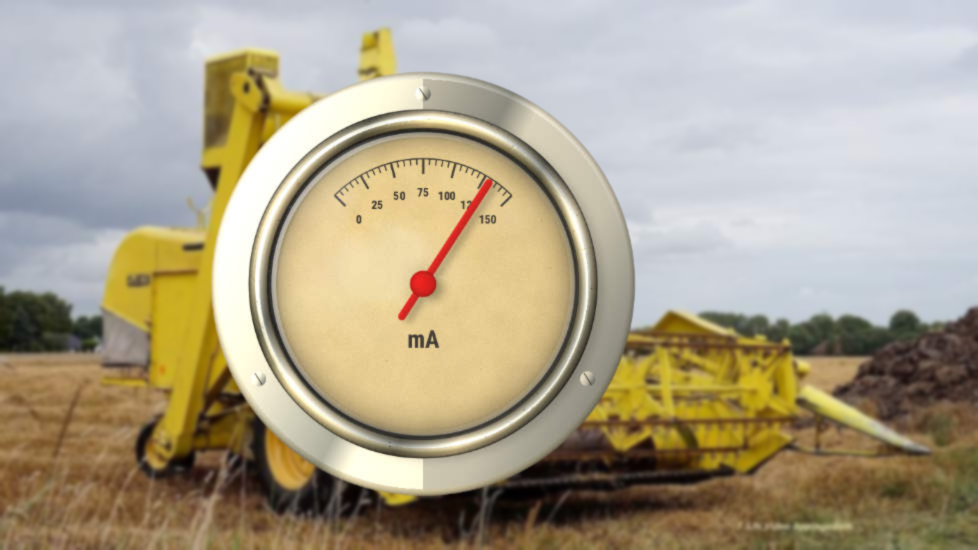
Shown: 130 mA
